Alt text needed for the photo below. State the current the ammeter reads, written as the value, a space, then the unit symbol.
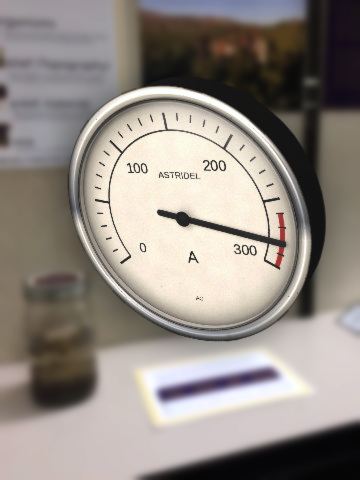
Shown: 280 A
